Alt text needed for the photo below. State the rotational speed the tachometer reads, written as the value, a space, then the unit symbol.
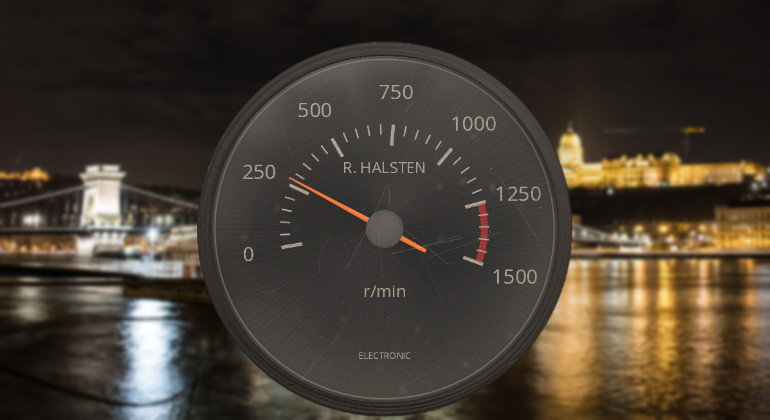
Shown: 275 rpm
